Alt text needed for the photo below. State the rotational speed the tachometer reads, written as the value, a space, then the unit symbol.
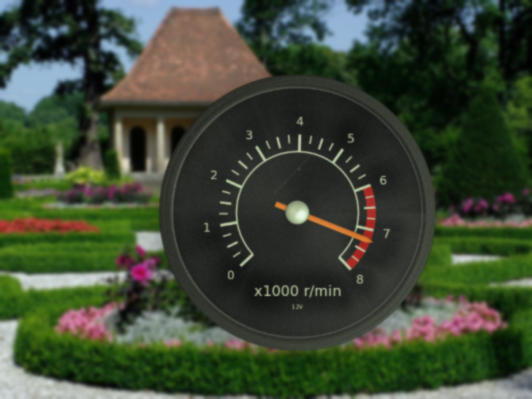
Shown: 7250 rpm
